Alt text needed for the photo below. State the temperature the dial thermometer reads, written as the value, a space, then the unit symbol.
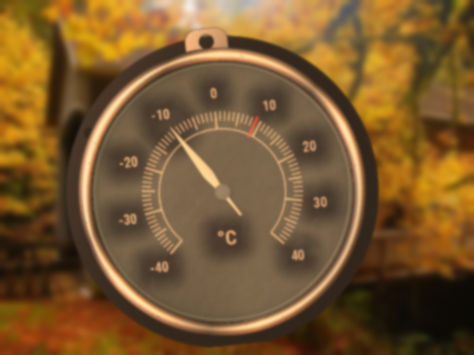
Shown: -10 °C
